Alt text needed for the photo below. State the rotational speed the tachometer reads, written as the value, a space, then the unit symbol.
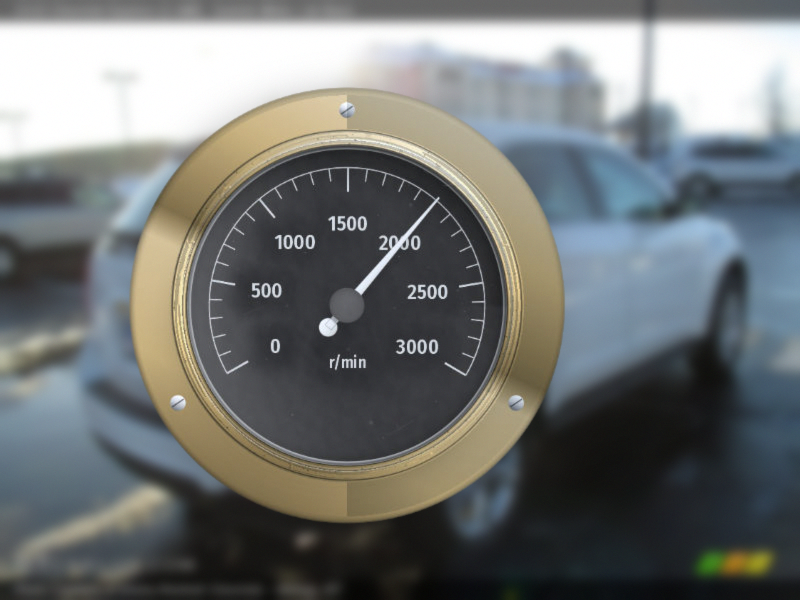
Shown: 2000 rpm
